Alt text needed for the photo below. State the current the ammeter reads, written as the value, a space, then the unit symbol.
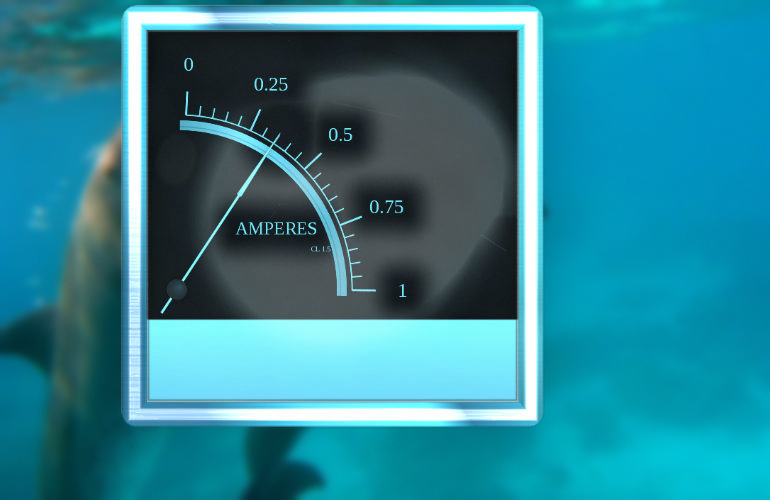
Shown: 0.35 A
